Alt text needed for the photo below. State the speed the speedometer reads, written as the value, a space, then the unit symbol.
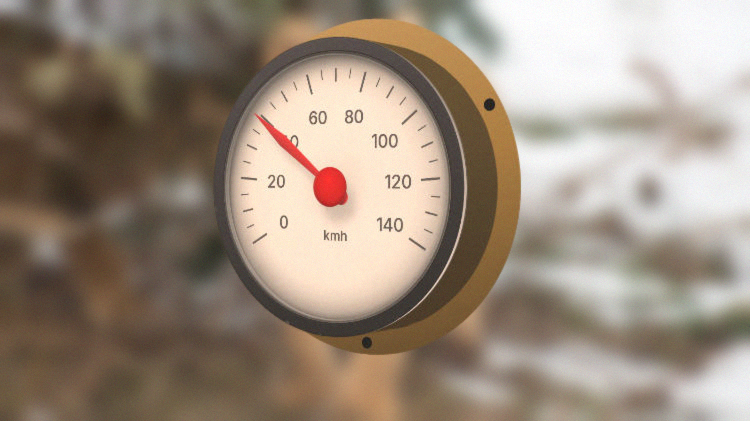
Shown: 40 km/h
